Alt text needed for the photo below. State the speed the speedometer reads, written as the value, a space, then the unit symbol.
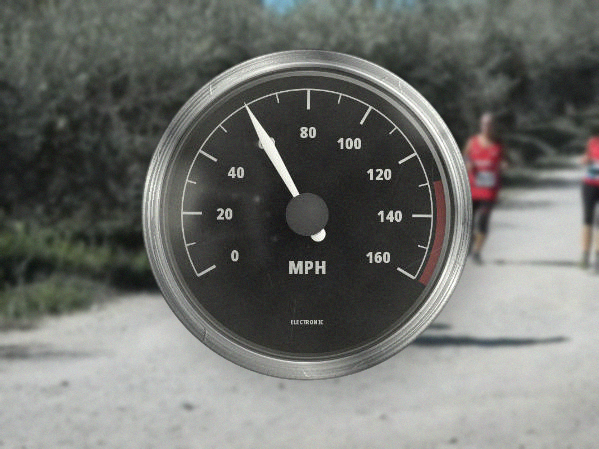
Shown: 60 mph
